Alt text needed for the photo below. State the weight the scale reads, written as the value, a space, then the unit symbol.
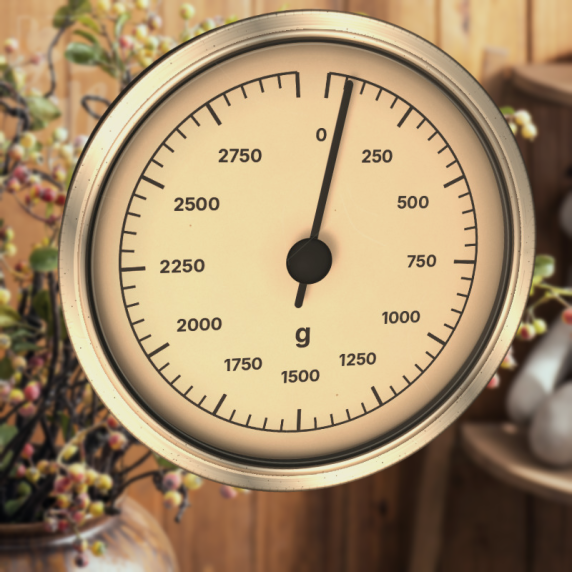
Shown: 50 g
